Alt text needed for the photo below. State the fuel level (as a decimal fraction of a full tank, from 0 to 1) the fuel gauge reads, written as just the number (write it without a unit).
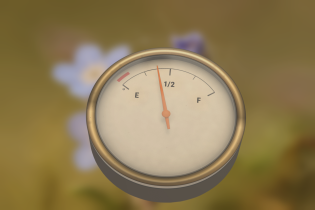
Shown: 0.375
